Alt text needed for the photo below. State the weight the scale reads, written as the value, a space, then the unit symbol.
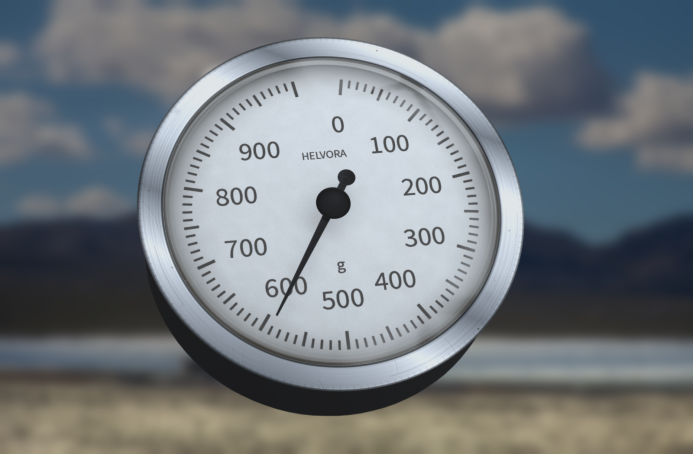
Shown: 590 g
